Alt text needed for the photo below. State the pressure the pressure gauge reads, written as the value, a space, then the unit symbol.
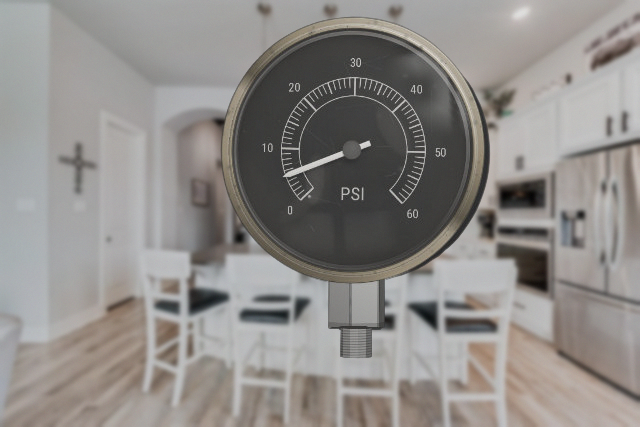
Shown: 5 psi
